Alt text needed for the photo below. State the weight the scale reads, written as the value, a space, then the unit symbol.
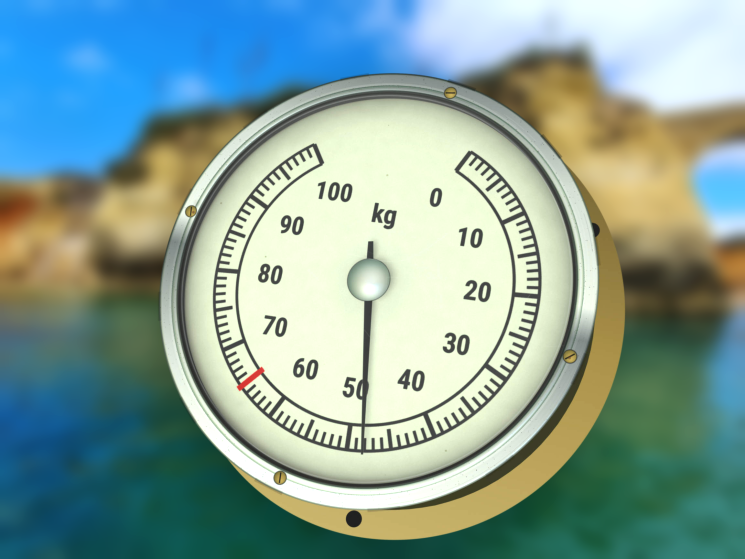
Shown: 48 kg
